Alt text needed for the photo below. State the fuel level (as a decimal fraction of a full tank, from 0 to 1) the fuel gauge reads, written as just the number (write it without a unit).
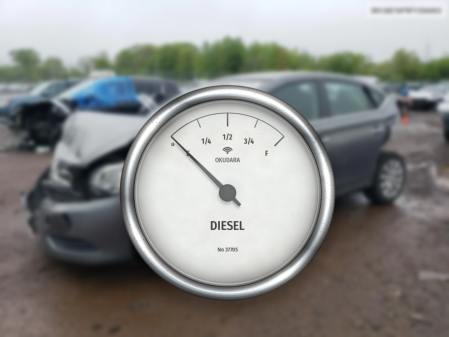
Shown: 0
